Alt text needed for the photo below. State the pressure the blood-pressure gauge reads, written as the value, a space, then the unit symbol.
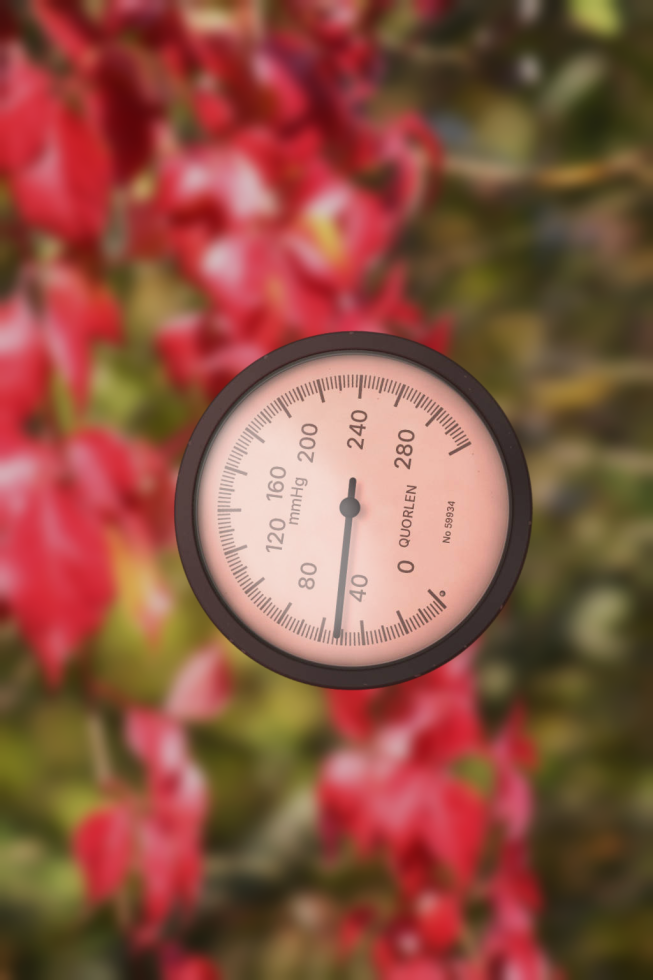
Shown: 52 mmHg
